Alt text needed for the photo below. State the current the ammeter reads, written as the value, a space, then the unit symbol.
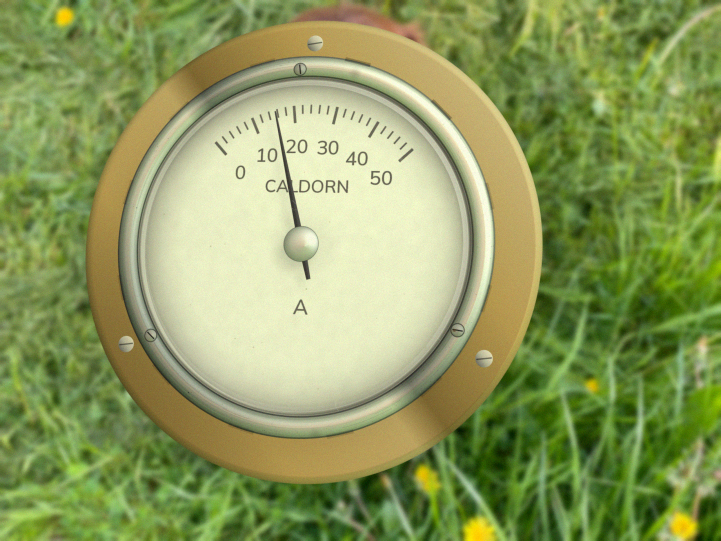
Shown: 16 A
